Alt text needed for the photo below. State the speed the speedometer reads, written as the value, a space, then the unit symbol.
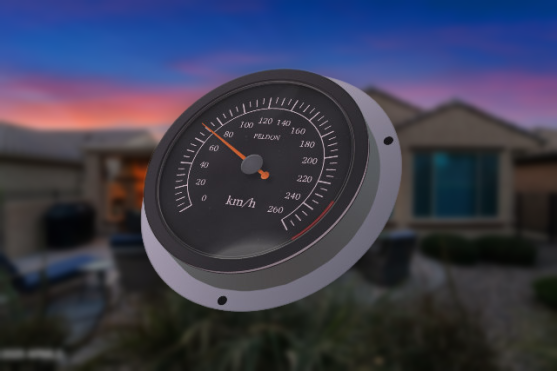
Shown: 70 km/h
